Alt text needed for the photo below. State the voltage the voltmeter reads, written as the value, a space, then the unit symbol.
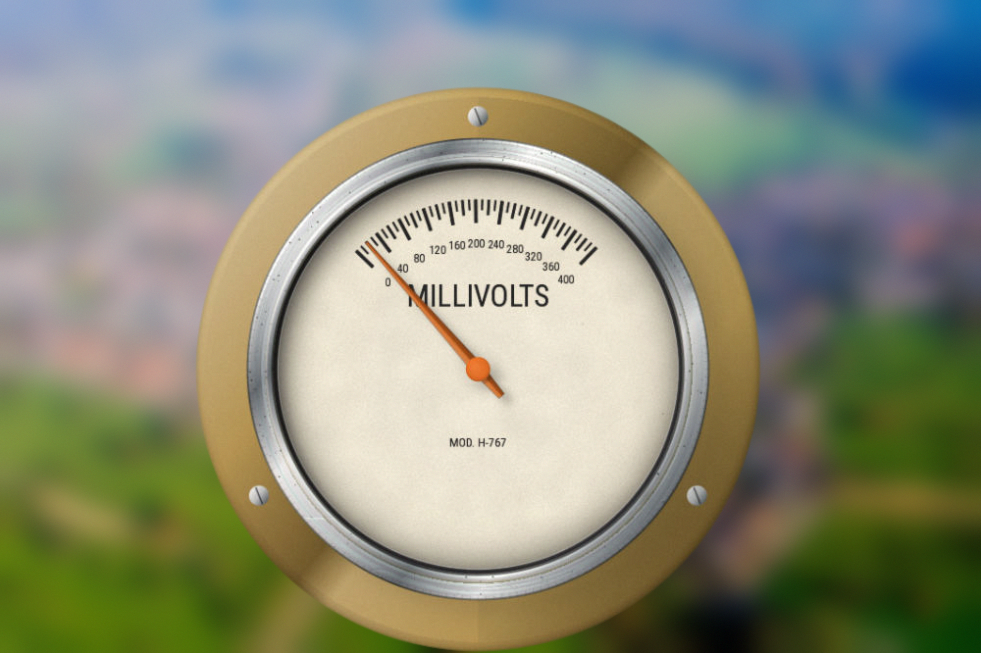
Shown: 20 mV
